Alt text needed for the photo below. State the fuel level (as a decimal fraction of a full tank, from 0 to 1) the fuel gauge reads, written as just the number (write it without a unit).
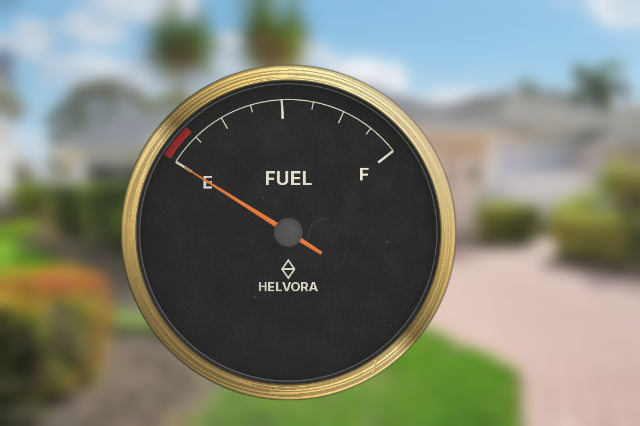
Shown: 0
